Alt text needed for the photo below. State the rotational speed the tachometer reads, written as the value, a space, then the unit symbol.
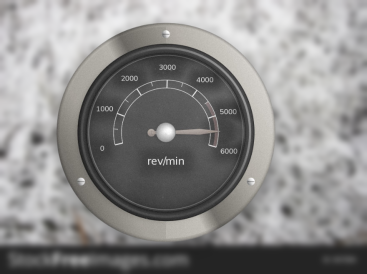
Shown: 5500 rpm
